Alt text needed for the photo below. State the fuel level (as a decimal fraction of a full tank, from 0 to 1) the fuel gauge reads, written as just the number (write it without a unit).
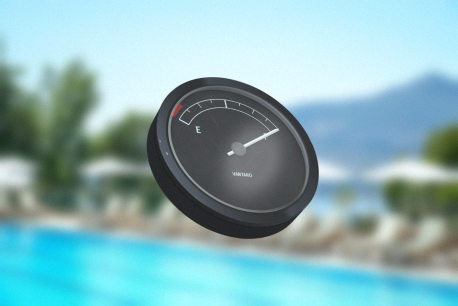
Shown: 1
